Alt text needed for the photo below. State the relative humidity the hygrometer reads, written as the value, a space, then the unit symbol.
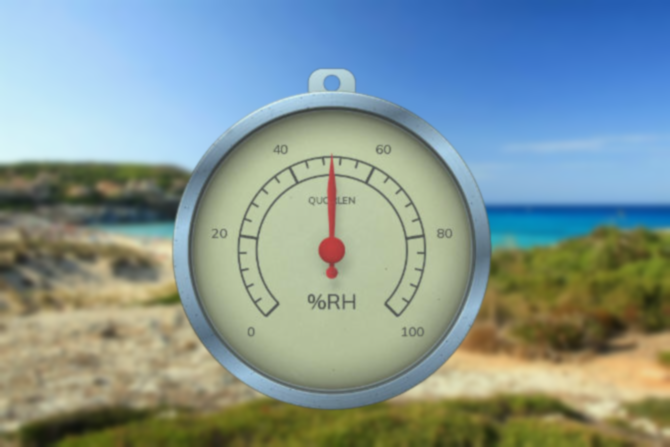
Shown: 50 %
